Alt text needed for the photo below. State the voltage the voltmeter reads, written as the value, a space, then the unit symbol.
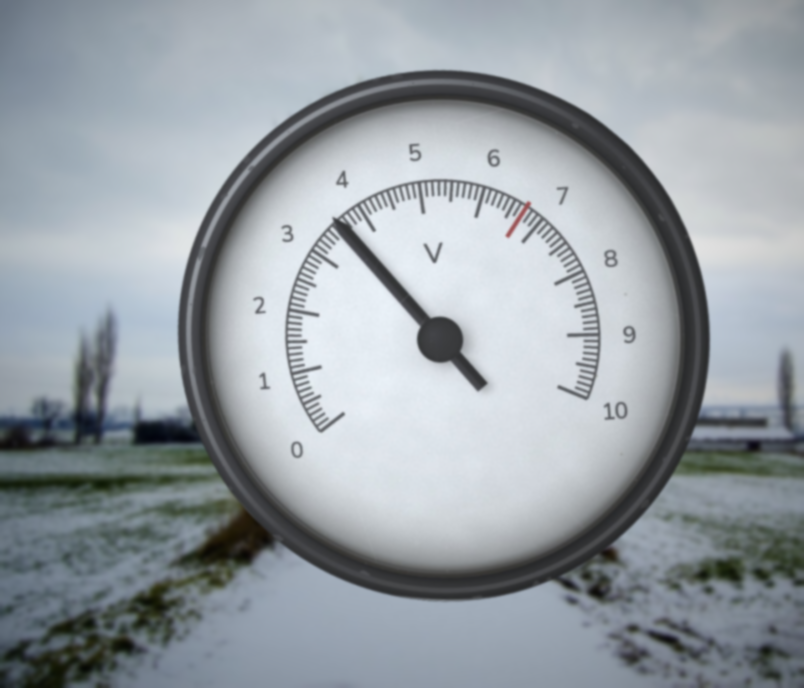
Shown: 3.6 V
